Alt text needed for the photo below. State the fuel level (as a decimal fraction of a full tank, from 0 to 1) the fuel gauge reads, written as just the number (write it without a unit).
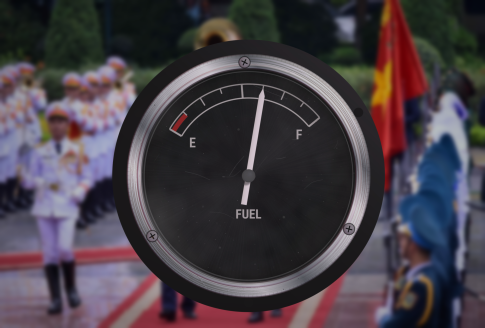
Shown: 0.625
